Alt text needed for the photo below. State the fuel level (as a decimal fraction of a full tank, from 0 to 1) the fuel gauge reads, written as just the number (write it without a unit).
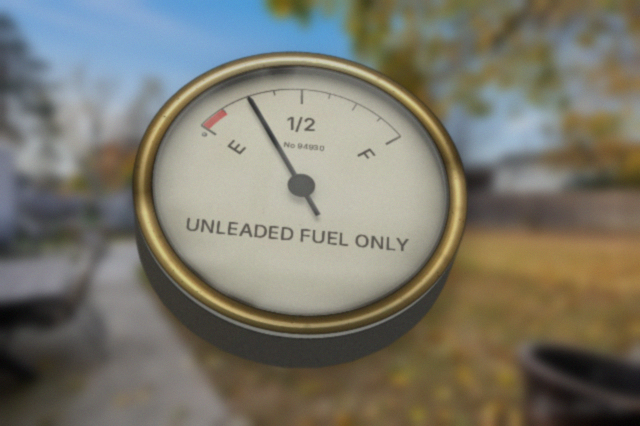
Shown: 0.25
